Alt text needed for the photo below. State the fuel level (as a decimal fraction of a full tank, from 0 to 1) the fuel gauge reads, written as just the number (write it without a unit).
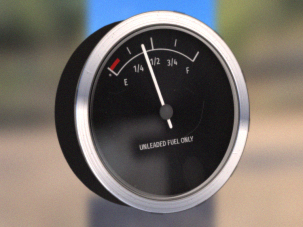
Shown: 0.375
